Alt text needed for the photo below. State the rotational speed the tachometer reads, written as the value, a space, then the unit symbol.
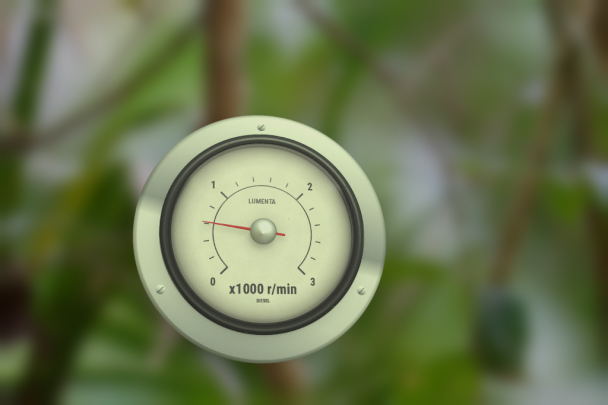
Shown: 600 rpm
